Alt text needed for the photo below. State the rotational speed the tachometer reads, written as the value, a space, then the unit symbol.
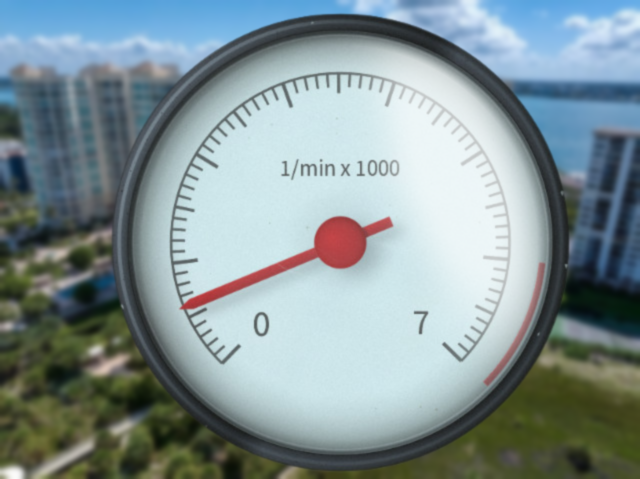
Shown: 600 rpm
